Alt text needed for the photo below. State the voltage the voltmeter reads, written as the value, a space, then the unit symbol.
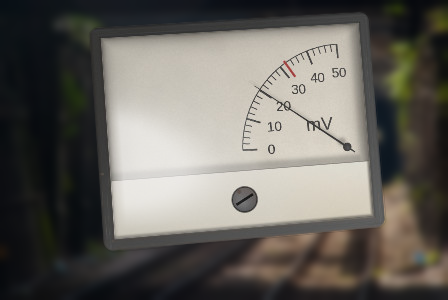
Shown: 20 mV
